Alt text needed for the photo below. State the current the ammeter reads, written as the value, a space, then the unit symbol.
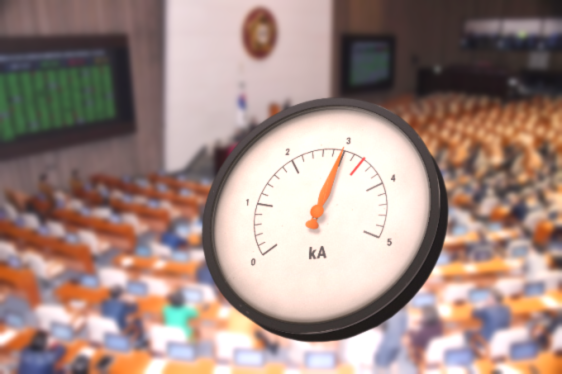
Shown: 3 kA
